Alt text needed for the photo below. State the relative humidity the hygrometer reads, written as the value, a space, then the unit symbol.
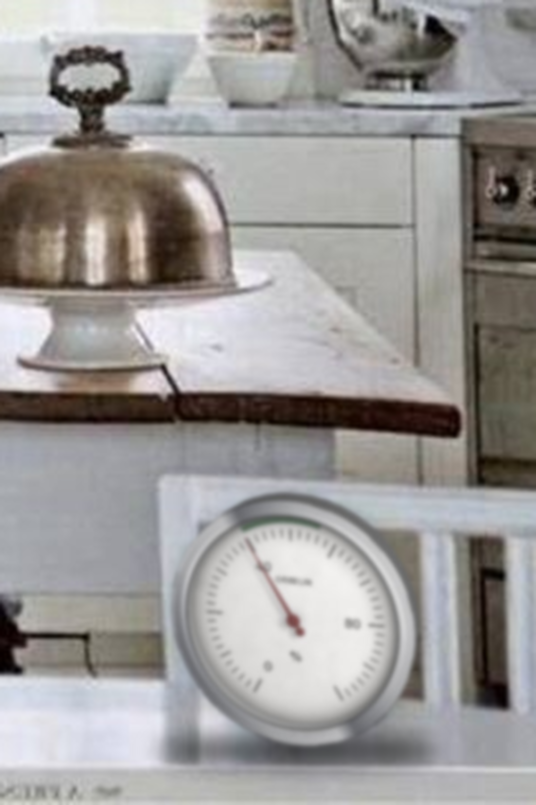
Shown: 40 %
